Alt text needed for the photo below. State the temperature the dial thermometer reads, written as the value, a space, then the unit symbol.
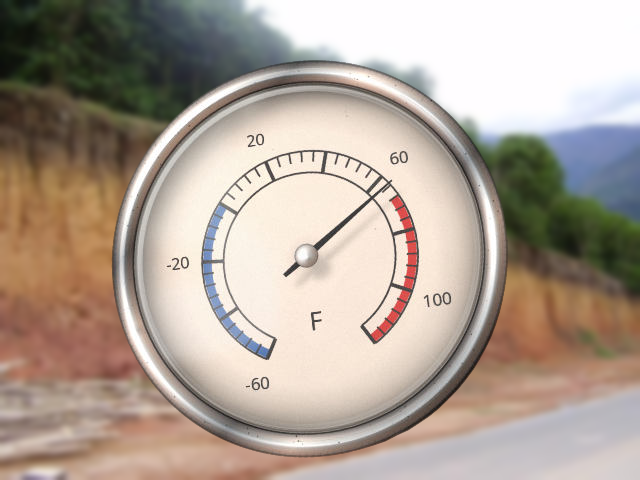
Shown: 64 °F
